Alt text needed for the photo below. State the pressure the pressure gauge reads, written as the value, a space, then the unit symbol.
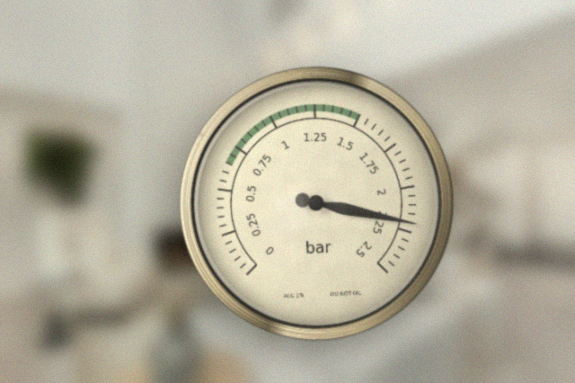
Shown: 2.2 bar
